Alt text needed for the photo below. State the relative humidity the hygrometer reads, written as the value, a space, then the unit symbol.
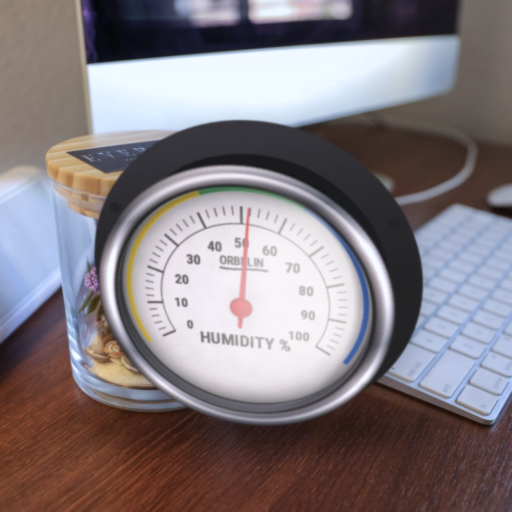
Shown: 52 %
